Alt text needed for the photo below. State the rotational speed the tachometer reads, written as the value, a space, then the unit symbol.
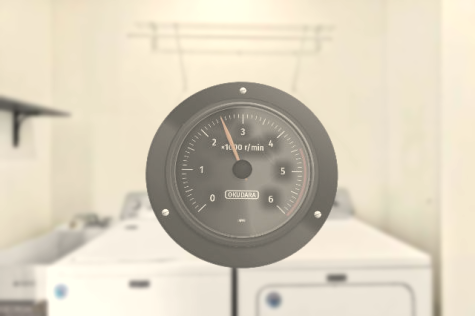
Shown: 2500 rpm
